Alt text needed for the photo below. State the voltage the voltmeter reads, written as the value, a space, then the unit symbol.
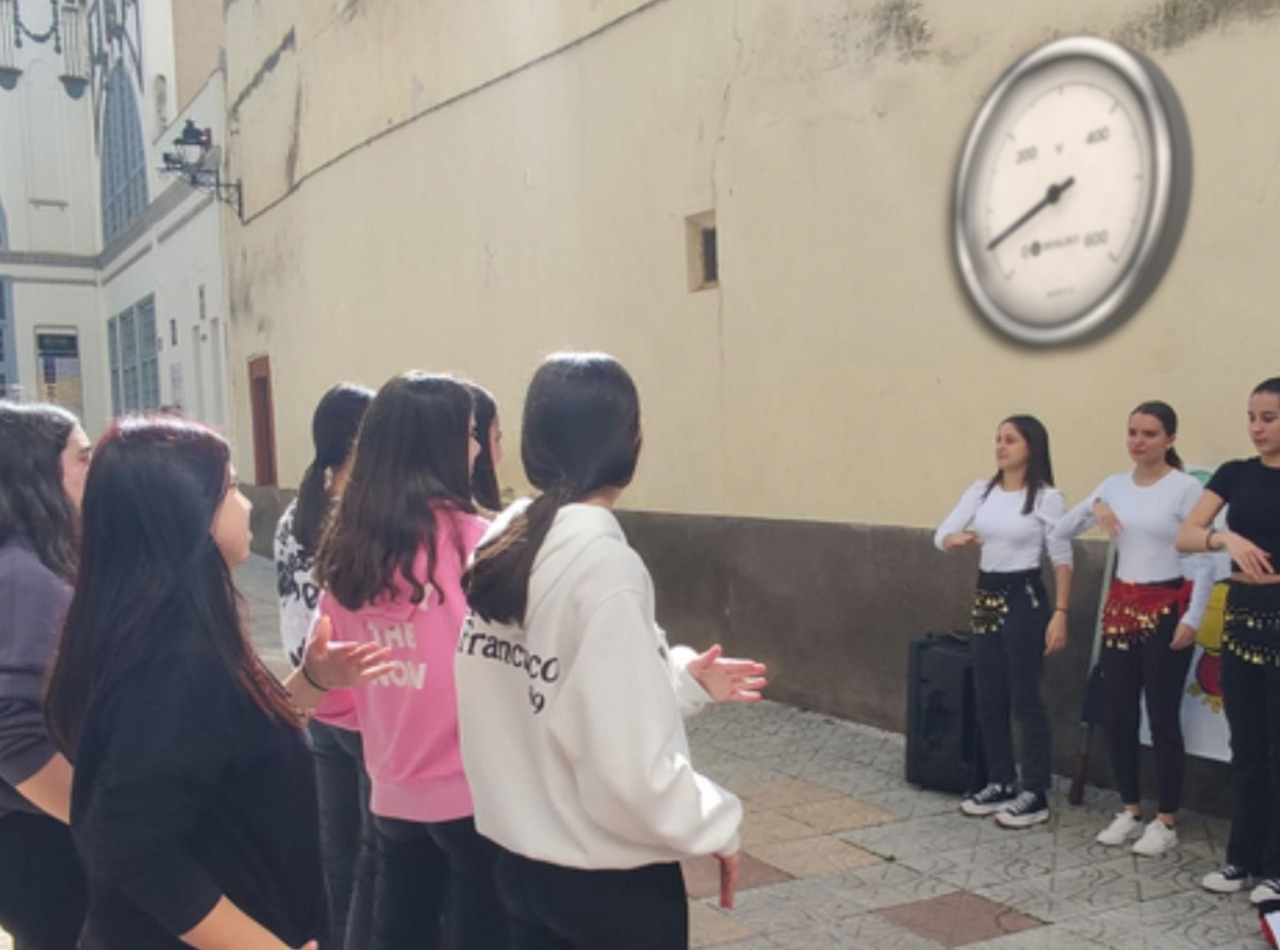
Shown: 50 V
